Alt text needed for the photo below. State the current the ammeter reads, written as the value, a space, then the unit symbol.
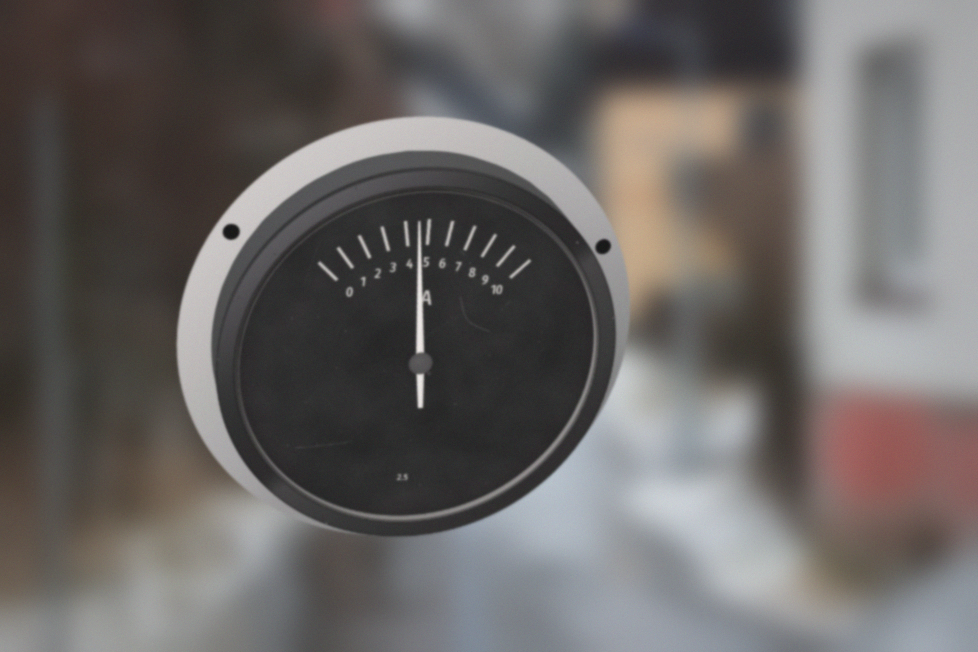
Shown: 4.5 A
